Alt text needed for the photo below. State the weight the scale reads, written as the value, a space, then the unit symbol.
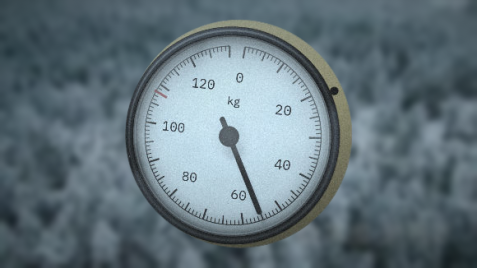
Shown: 55 kg
